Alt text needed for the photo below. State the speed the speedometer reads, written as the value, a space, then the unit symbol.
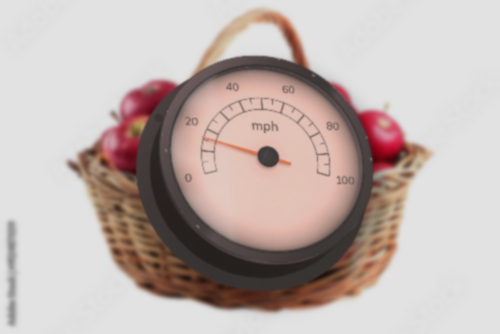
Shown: 15 mph
